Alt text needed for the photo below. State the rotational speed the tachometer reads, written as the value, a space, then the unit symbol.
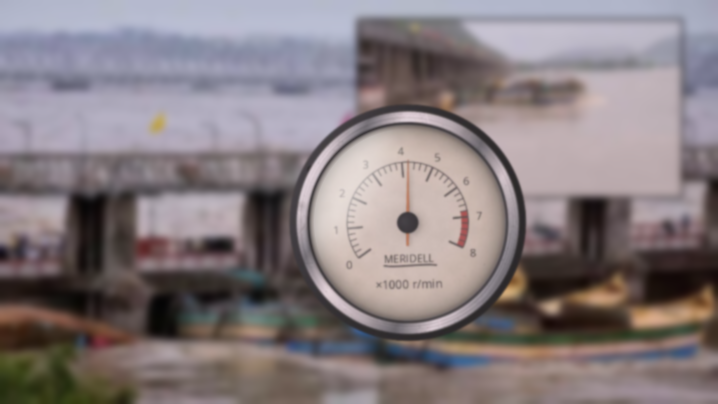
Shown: 4200 rpm
